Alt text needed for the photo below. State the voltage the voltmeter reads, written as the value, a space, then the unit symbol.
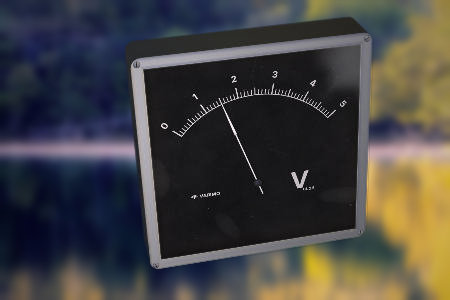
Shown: 1.5 V
